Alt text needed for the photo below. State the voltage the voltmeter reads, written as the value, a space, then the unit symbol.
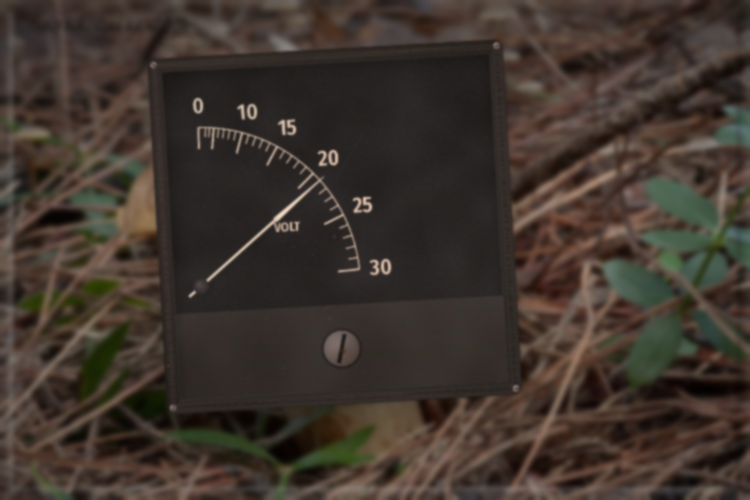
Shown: 21 V
